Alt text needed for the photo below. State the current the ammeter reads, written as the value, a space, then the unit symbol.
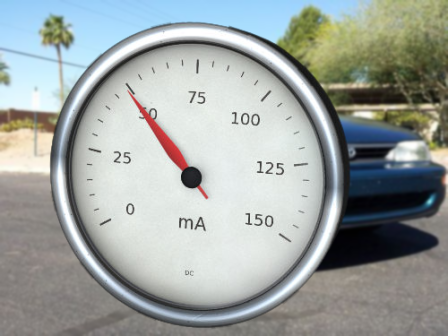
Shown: 50 mA
